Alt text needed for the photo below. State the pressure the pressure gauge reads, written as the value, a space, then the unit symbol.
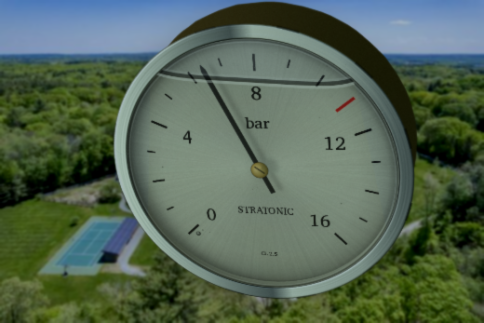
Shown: 6.5 bar
